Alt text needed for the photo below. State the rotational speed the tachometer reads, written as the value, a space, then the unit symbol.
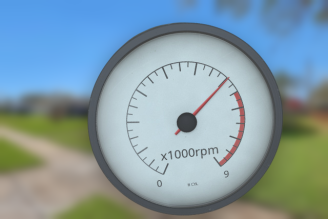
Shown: 6000 rpm
